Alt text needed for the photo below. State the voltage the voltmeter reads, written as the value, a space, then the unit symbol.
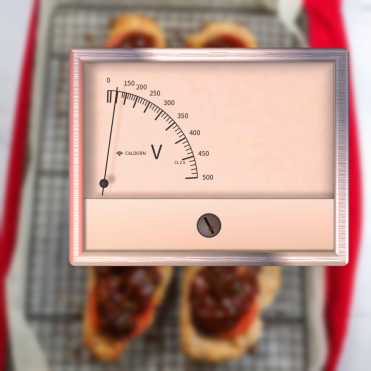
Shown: 100 V
